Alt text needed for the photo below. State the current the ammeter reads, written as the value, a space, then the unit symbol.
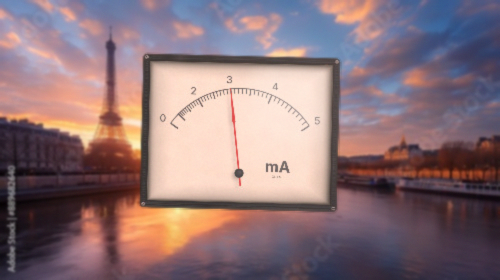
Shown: 3 mA
